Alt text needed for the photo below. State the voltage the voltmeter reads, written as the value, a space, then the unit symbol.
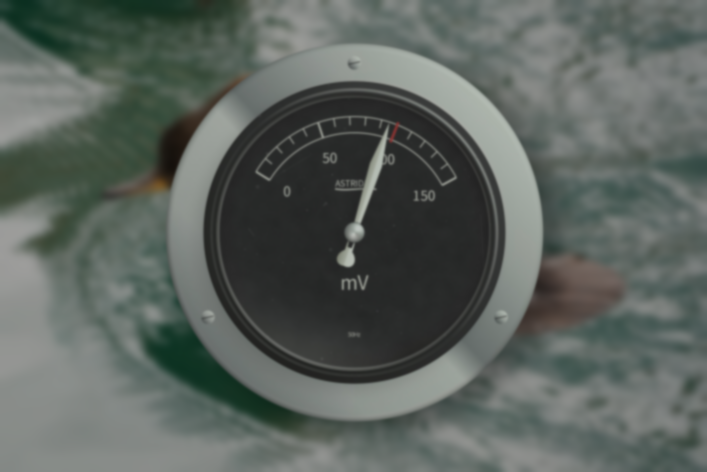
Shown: 95 mV
